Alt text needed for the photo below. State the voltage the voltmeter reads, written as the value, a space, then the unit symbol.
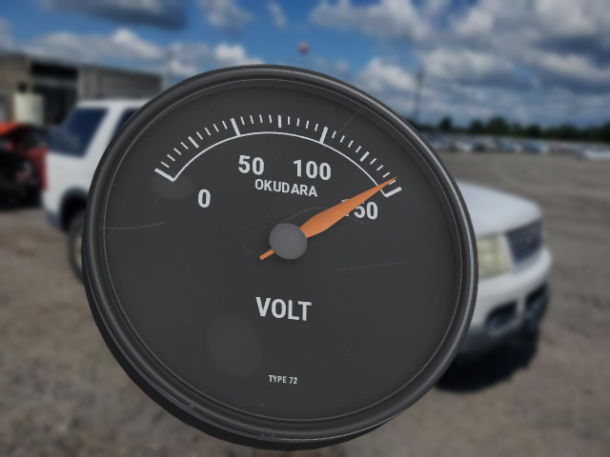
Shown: 145 V
